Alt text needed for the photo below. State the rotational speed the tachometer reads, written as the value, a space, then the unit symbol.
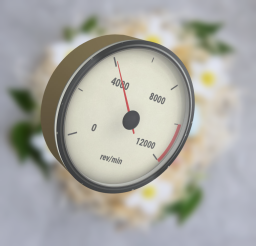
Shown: 4000 rpm
